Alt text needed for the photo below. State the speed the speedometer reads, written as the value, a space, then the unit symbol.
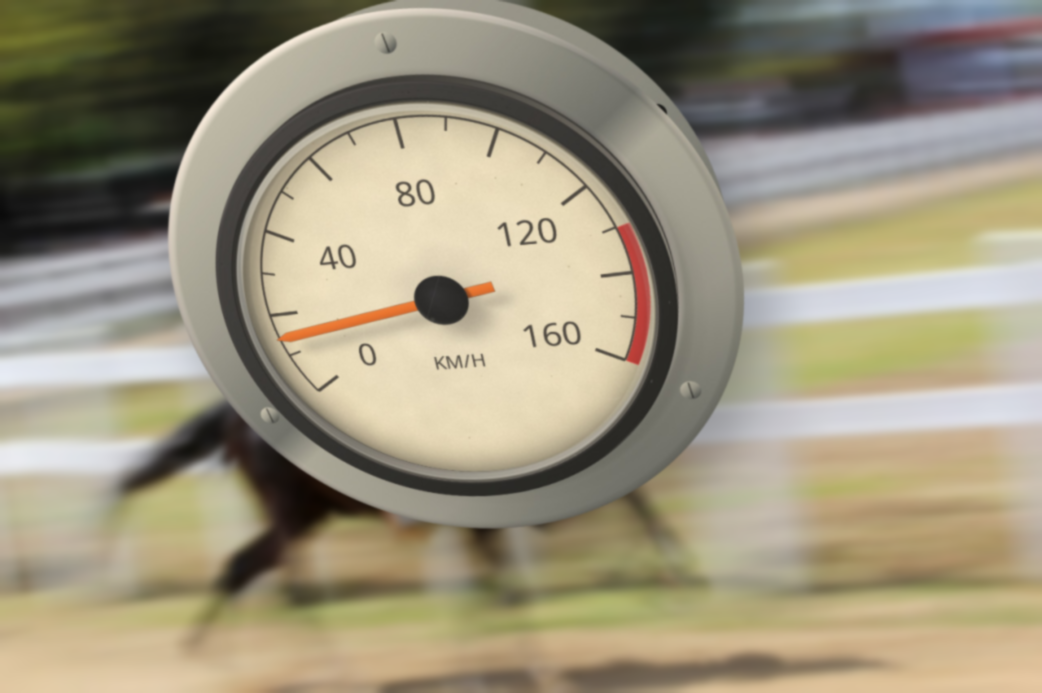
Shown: 15 km/h
